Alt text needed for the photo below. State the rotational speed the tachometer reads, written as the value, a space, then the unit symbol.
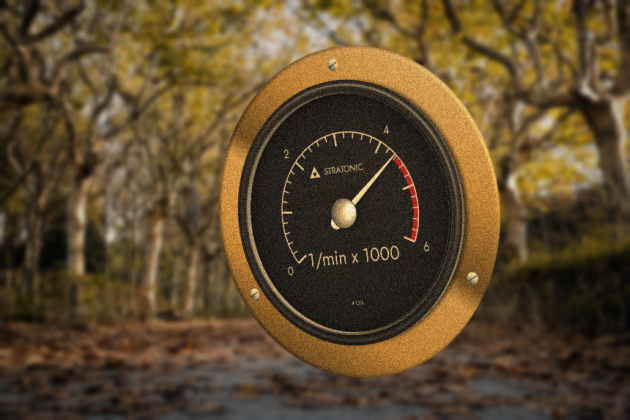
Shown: 4400 rpm
